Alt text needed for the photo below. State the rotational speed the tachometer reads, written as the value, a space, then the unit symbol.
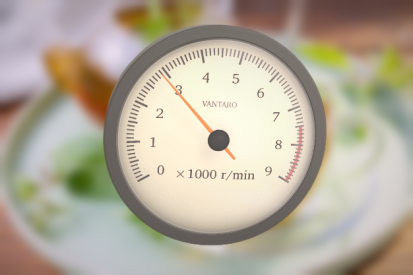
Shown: 2900 rpm
